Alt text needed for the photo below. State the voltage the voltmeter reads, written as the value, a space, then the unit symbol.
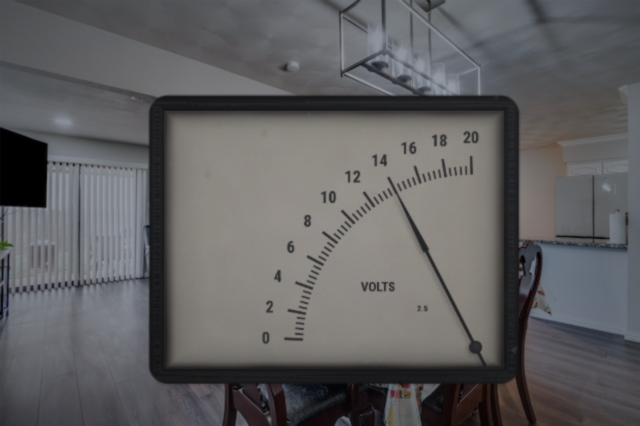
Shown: 14 V
